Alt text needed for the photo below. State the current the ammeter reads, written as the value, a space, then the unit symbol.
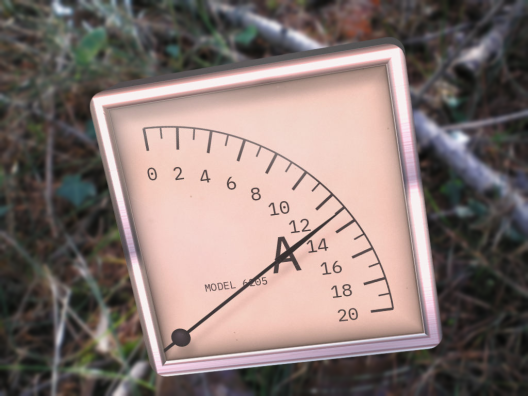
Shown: 13 A
